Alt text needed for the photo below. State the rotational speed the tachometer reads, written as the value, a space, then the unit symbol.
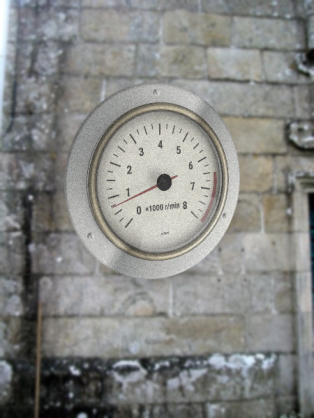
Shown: 750 rpm
